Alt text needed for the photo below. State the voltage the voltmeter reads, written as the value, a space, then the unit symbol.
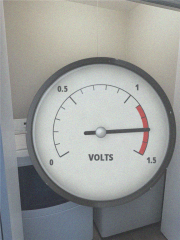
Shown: 1.3 V
